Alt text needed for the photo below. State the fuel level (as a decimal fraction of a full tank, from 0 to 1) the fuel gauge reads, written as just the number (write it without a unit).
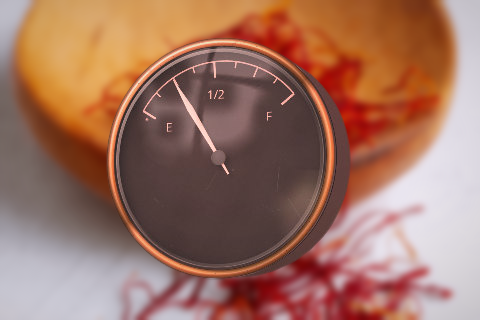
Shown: 0.25
